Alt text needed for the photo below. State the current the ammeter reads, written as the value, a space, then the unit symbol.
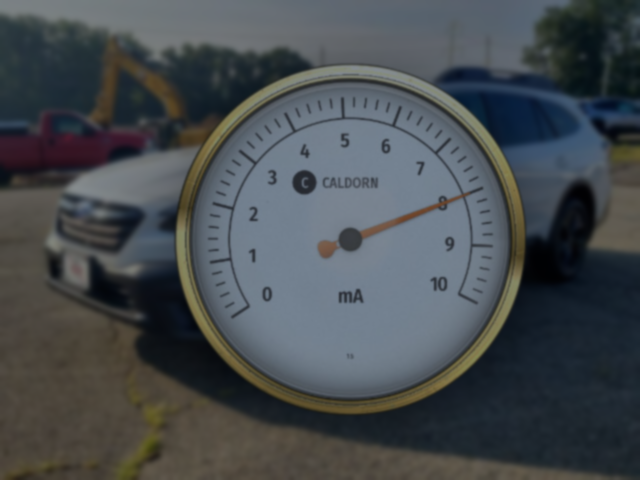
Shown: 8 mA
